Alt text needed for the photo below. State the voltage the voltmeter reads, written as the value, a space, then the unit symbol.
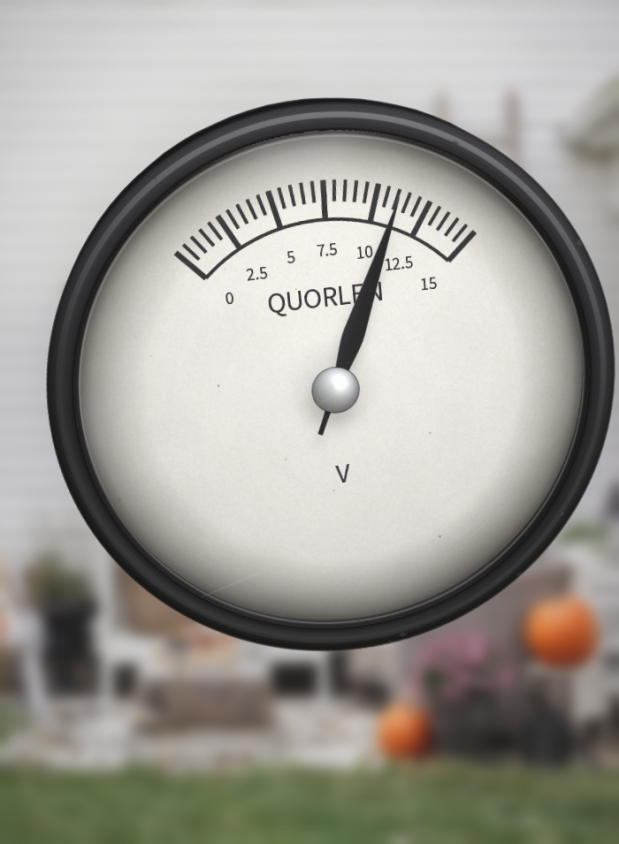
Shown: 11 V
